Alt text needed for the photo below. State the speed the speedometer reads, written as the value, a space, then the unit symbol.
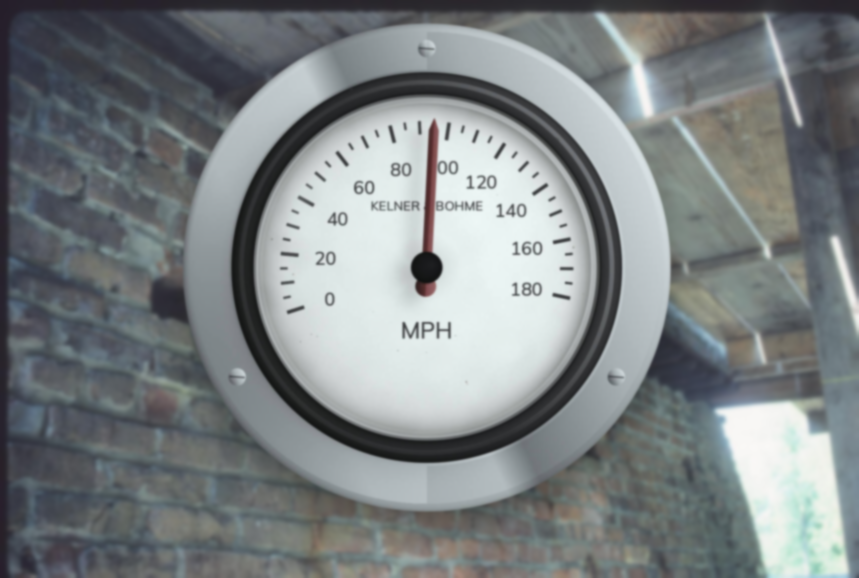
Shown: 95 mph
